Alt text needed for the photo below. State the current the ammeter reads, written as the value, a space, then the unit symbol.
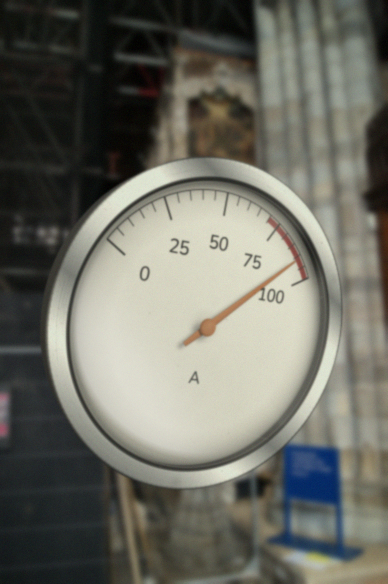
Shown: 90 A
